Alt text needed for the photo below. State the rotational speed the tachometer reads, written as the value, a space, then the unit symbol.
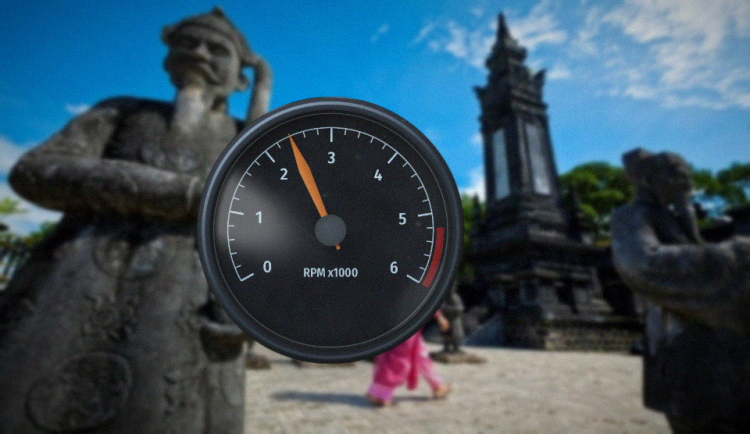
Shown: 2400 rpm
